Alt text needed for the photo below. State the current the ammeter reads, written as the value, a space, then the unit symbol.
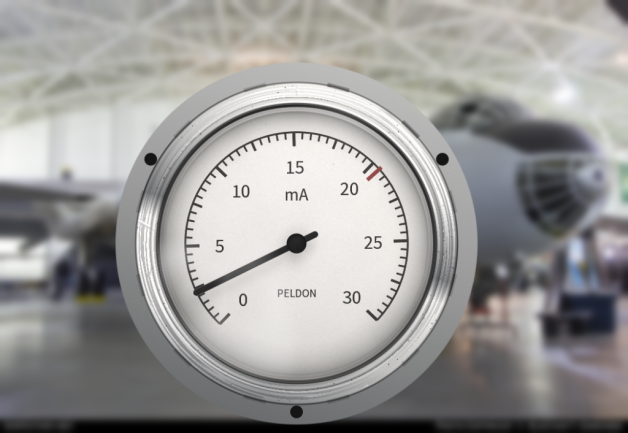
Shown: 2.25 mA
